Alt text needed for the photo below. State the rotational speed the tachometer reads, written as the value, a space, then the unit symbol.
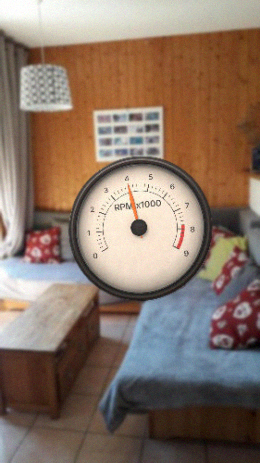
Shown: 4000 rpm
